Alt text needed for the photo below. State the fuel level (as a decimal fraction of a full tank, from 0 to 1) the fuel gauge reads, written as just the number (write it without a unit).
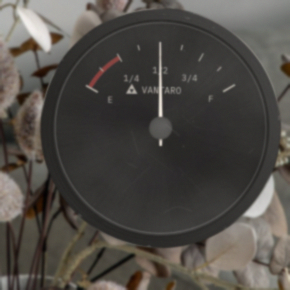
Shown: 0.5
